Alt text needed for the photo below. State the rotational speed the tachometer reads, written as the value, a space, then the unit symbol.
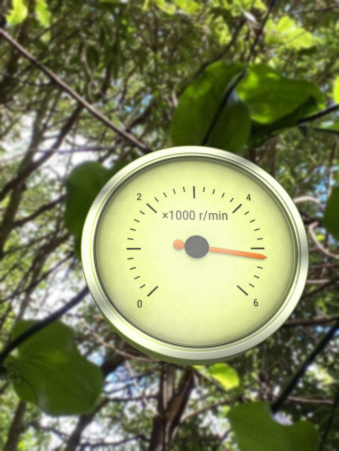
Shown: 5200 rpm
